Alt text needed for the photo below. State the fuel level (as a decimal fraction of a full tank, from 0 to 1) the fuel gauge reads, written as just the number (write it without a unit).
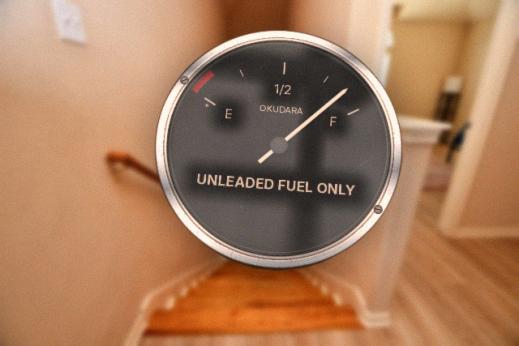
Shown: 0.875
